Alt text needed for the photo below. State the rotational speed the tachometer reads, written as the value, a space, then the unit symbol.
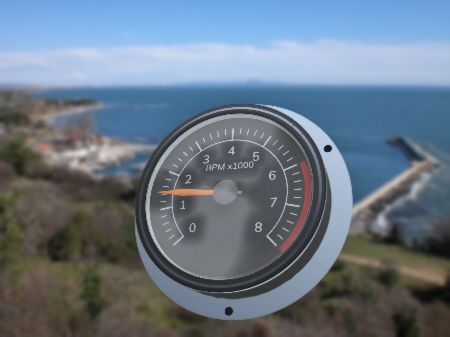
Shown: 1400 rpm
